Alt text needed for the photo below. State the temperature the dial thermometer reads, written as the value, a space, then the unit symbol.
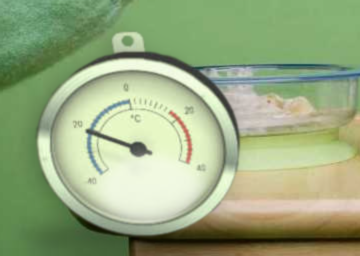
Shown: -20 °C
